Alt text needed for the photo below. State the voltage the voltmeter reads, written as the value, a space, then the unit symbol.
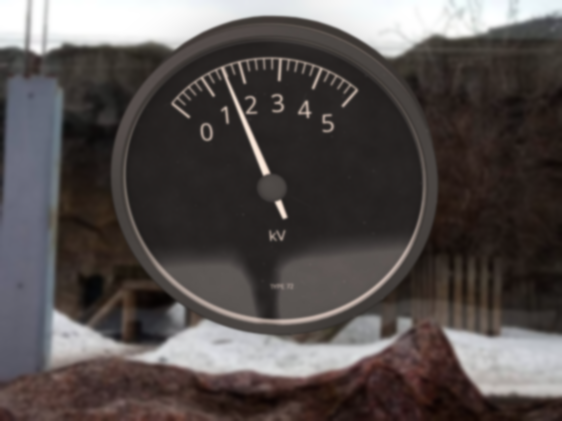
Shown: 1.6 kV
